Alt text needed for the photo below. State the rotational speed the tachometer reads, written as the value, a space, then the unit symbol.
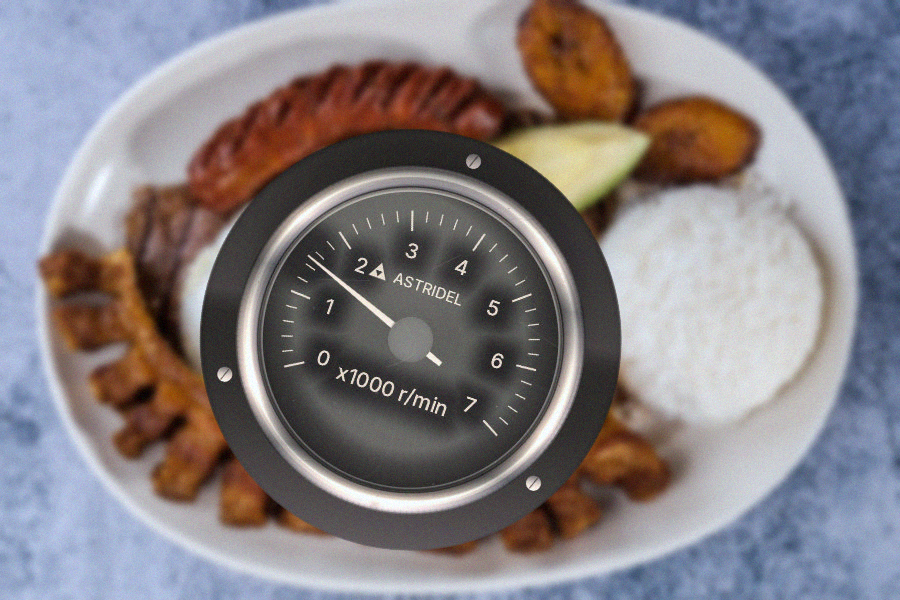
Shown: 1500 rpm
